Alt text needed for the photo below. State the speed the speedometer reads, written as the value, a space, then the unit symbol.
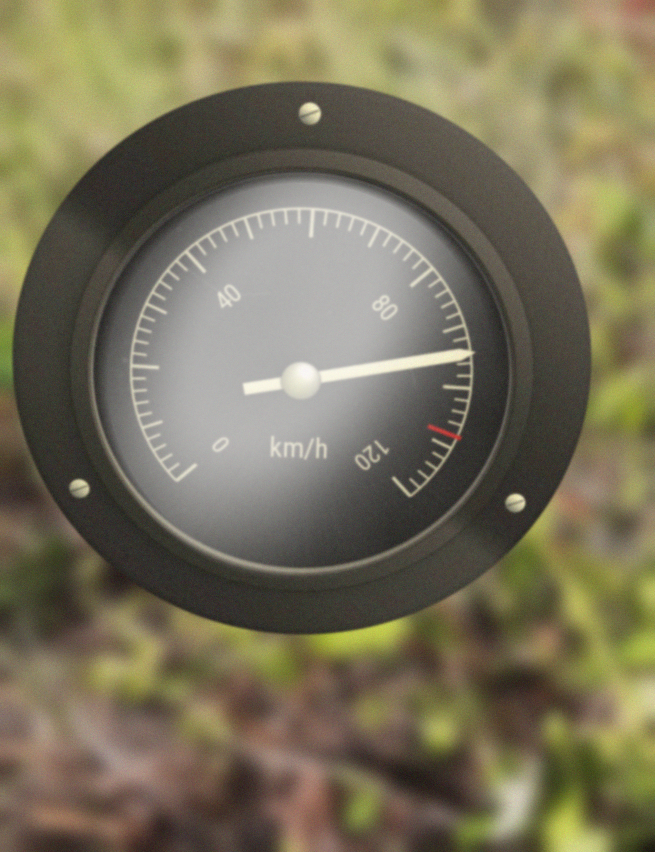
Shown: 94 km/h
